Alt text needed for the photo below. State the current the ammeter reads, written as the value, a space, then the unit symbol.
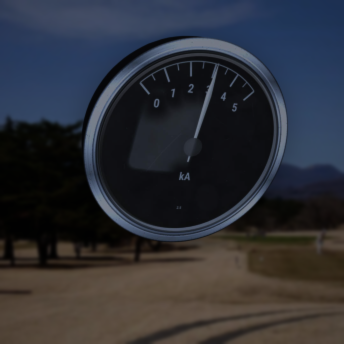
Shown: 3 kA
